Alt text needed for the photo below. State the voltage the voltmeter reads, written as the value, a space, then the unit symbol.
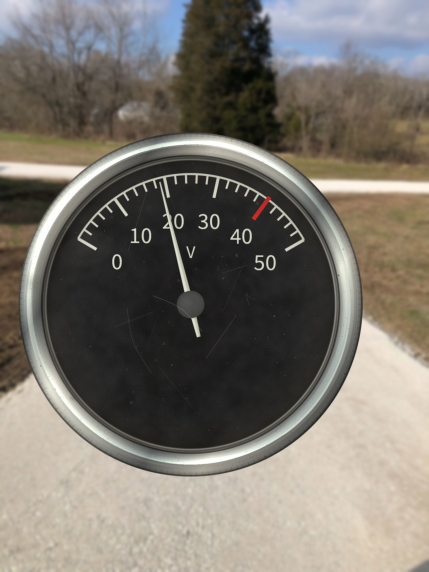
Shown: 19 V
